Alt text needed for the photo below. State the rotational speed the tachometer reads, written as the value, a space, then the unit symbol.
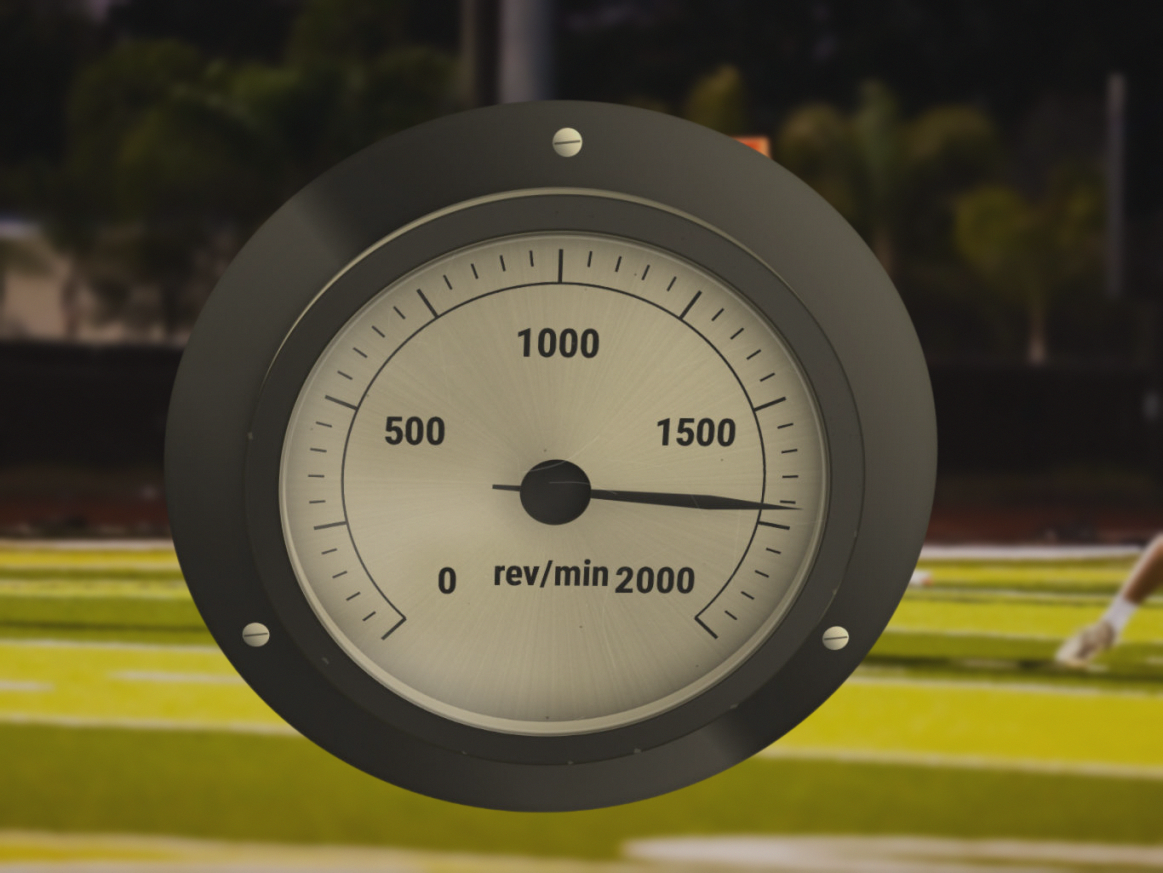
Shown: 1700 rpm
